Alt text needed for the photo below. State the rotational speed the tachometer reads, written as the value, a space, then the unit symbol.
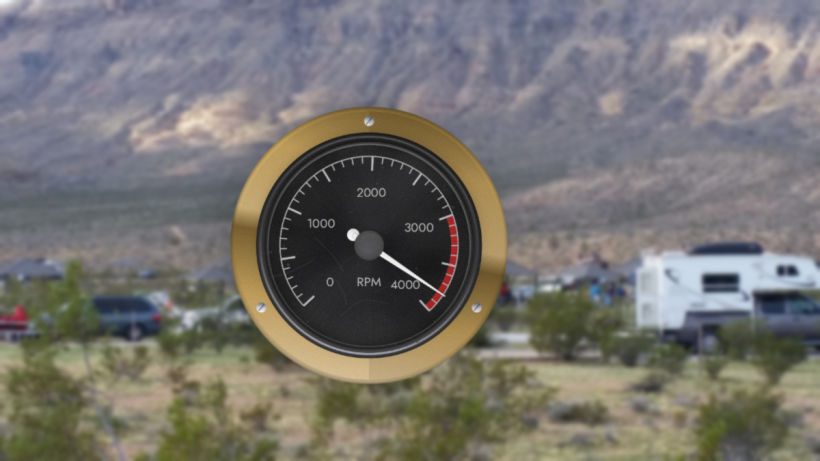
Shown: 3800 rpm
